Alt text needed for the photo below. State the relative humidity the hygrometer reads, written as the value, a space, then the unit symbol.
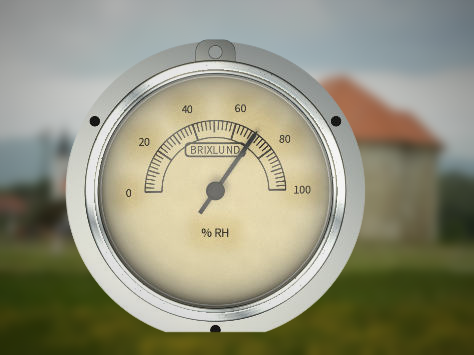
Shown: 70 %
